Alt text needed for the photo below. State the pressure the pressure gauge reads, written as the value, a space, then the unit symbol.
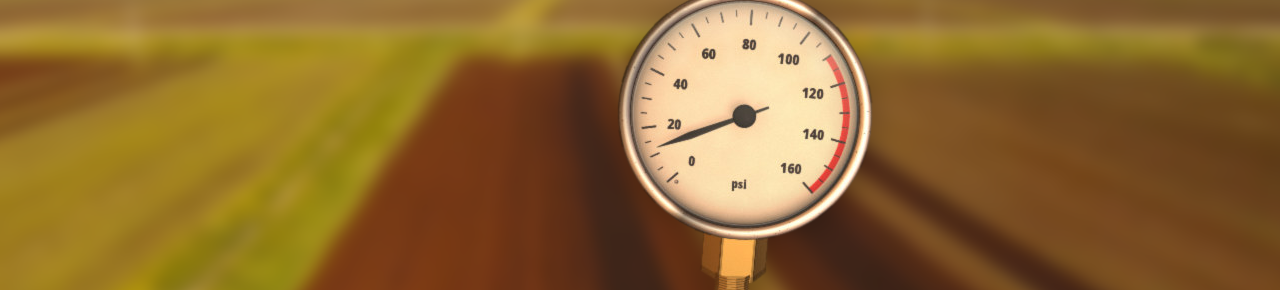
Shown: 12.5 psi
